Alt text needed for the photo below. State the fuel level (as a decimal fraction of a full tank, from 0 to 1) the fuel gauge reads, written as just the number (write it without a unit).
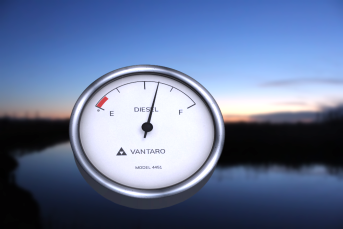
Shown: 0.625
